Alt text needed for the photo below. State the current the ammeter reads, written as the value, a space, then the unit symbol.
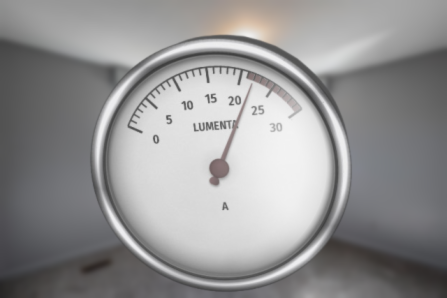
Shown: 22 A
